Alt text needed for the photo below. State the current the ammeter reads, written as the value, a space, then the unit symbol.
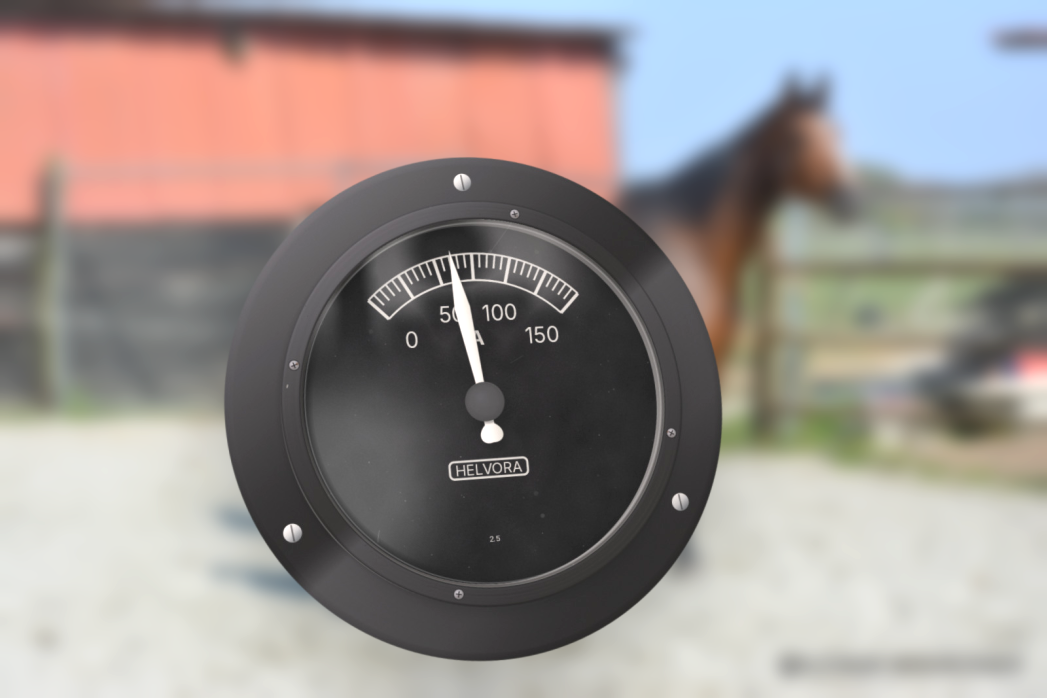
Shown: 60 A
